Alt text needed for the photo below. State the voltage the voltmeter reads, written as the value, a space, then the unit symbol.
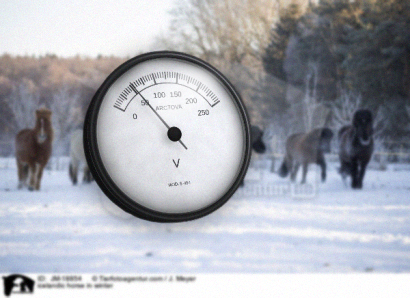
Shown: 50 V
